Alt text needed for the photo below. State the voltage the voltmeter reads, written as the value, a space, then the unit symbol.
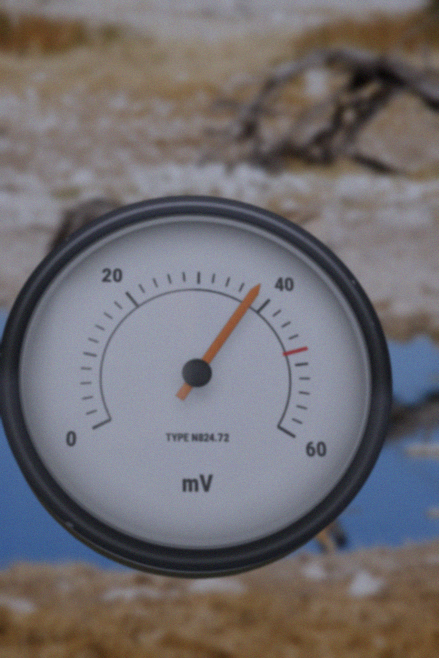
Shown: 38 mV
